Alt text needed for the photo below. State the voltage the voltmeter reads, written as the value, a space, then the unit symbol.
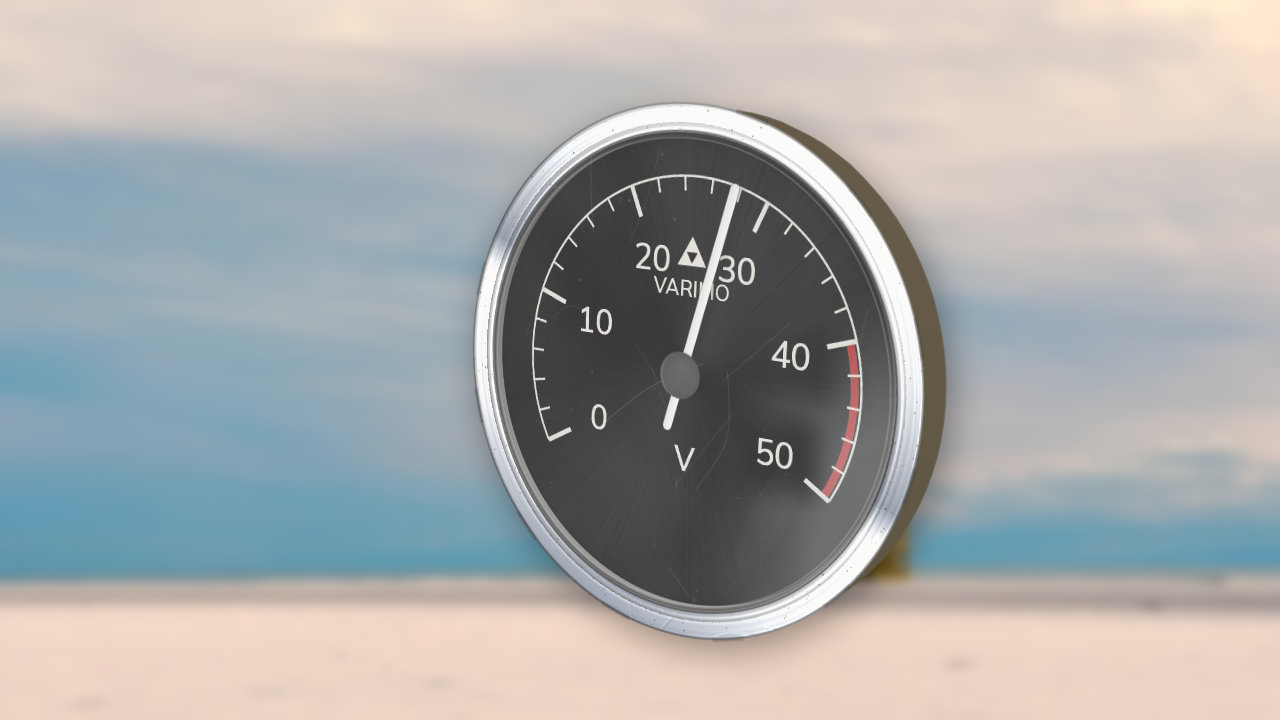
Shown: 28 V
